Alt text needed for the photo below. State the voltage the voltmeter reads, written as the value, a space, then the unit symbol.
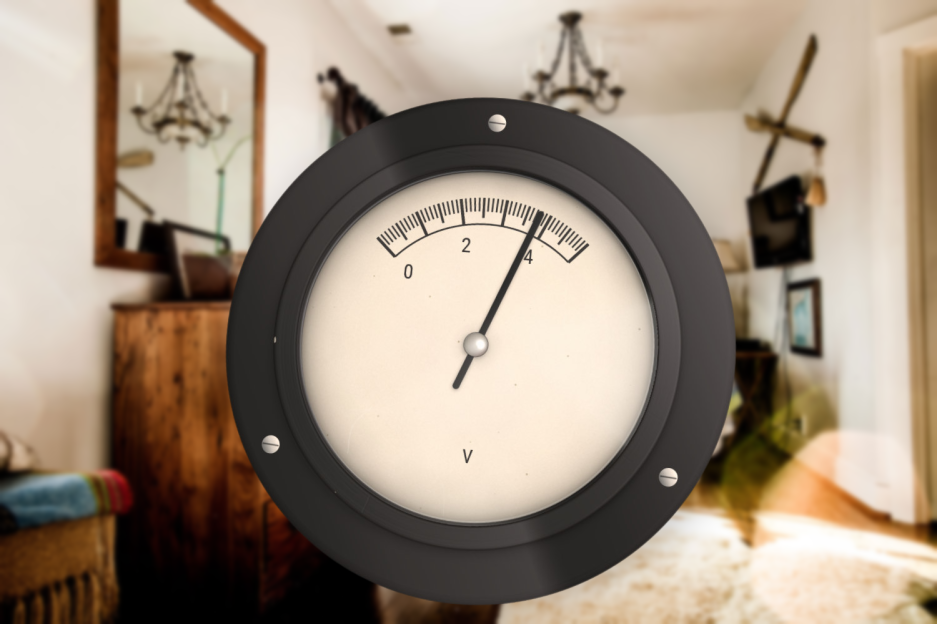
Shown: 3.8 V
